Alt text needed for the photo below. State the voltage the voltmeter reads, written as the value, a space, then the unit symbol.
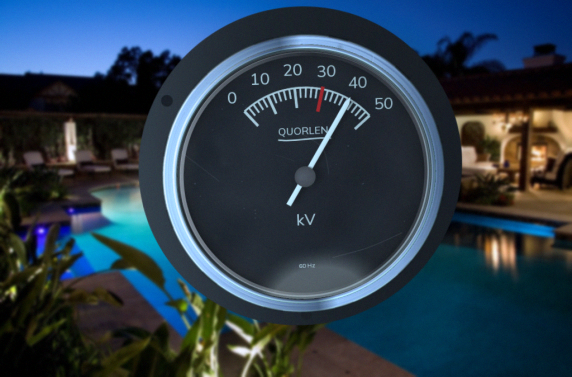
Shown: 40 kV
